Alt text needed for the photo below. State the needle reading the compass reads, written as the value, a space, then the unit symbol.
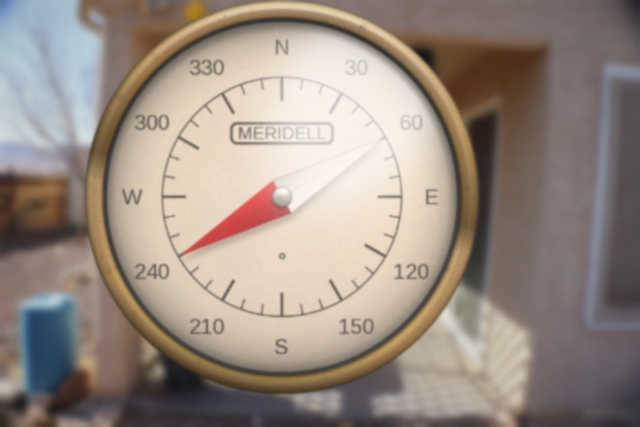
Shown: 240 °
